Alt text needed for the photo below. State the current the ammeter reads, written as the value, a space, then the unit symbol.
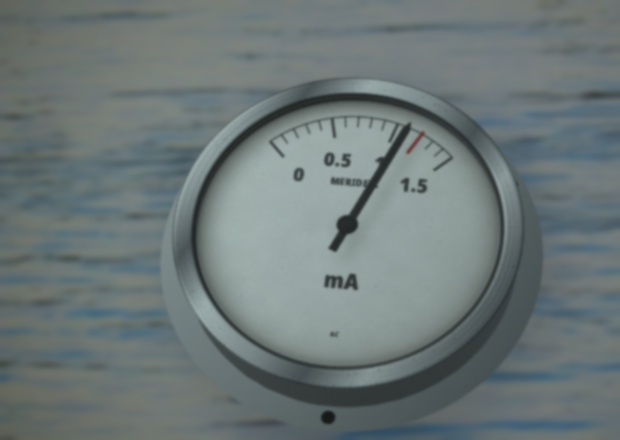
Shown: 1.1 mA
